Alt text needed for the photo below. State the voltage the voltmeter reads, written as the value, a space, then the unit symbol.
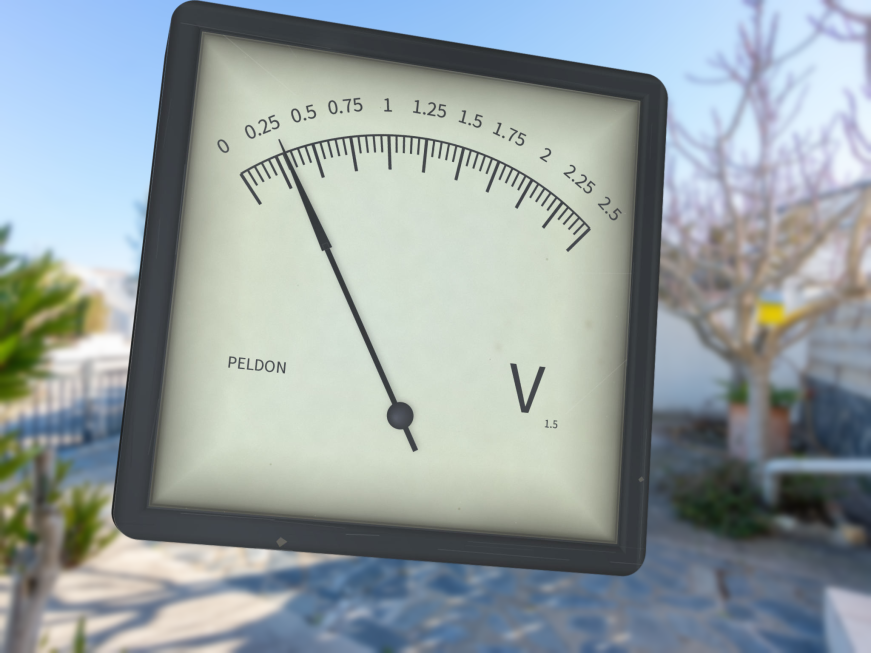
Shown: 0.3 V
